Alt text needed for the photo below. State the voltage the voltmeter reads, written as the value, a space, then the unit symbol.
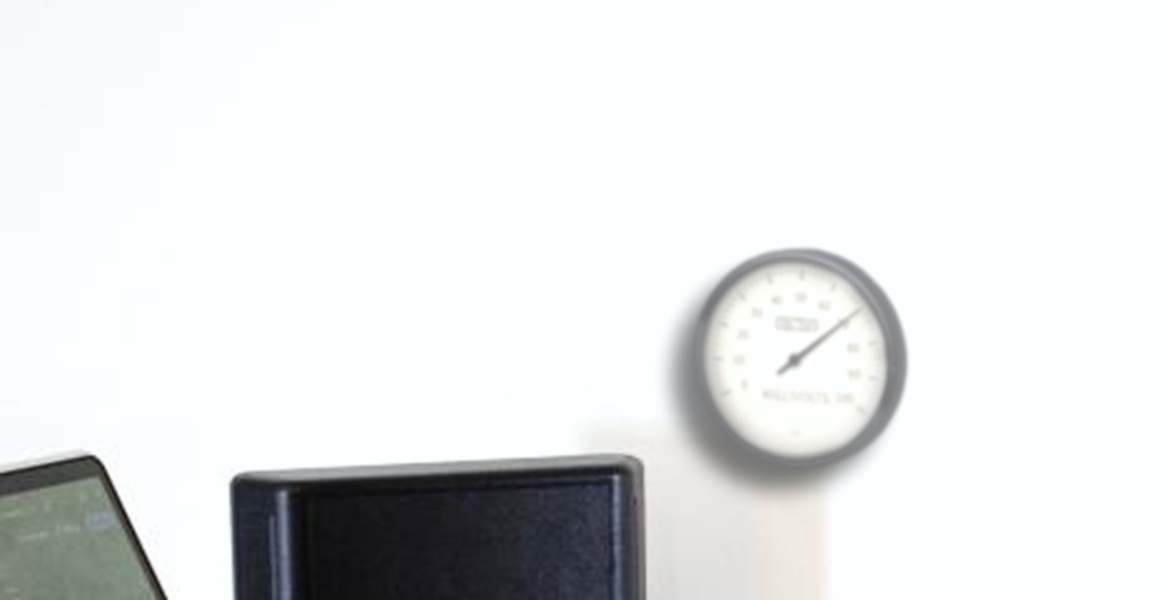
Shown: 70 mV
